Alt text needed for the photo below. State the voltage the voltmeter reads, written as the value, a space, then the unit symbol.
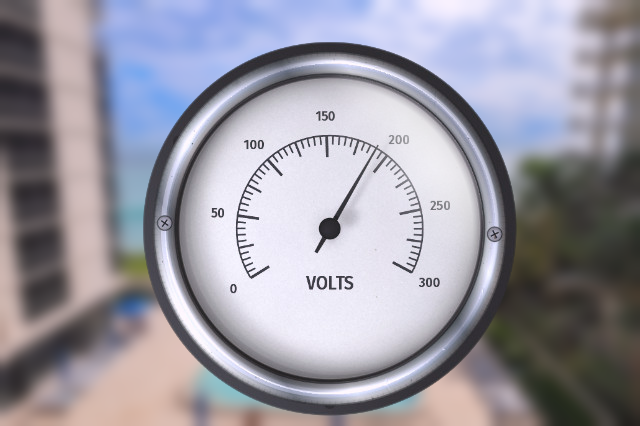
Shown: 190 V
